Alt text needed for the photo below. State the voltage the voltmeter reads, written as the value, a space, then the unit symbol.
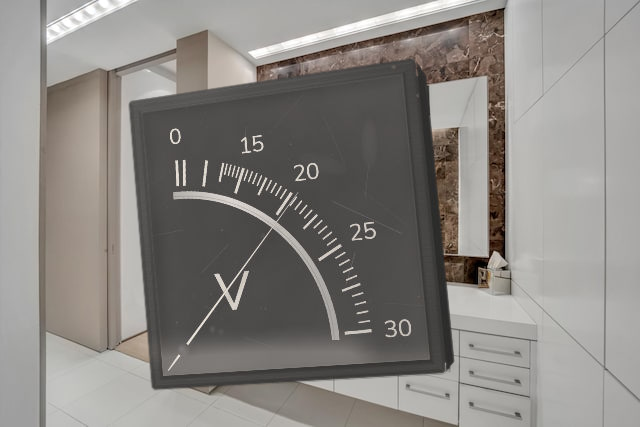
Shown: 20.5 V
